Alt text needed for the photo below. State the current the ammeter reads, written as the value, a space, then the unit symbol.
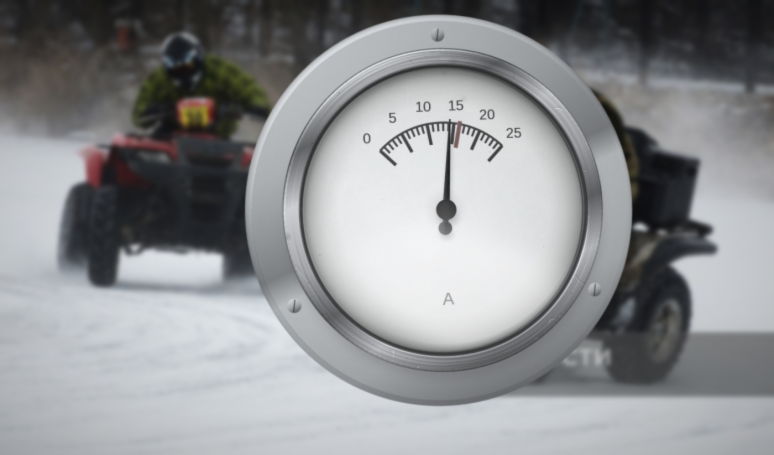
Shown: 14 A
